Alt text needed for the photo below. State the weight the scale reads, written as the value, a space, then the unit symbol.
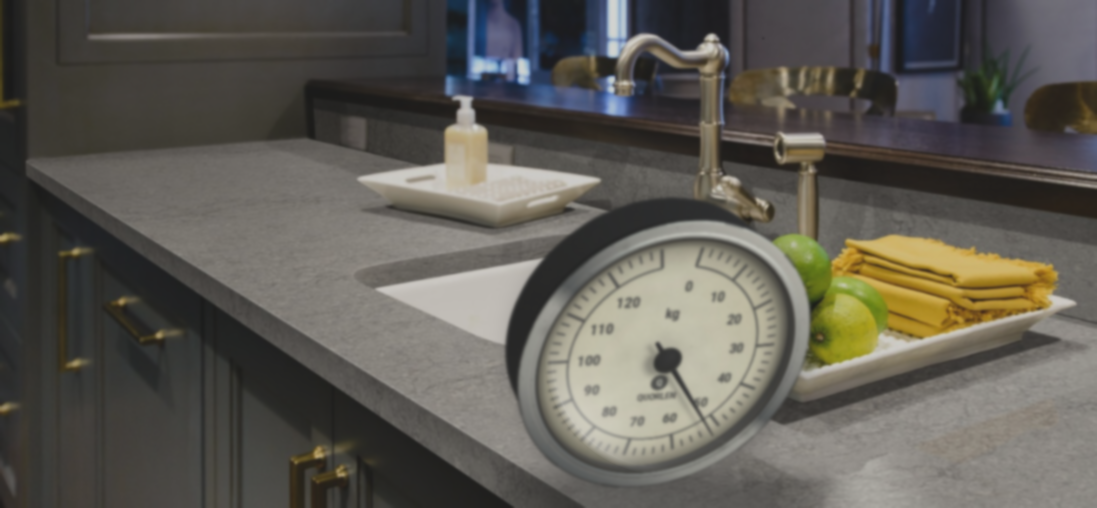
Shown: 52 kg
